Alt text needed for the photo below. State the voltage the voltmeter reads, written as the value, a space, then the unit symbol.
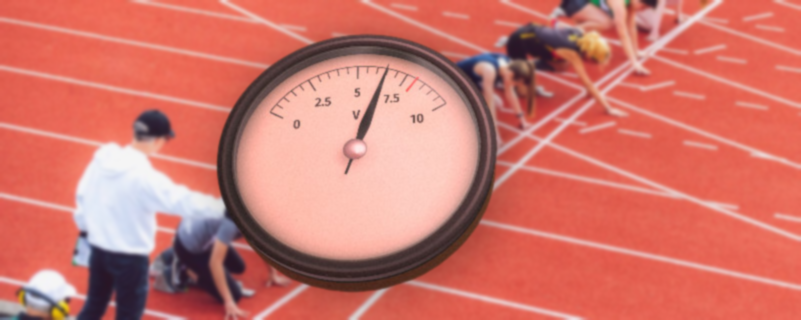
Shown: 6.5 V
